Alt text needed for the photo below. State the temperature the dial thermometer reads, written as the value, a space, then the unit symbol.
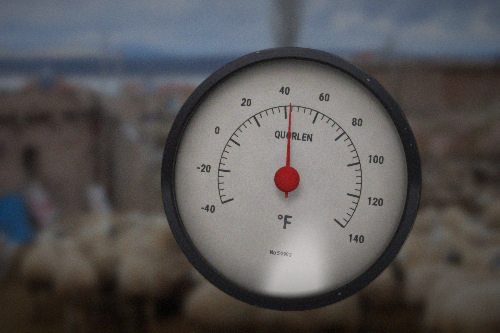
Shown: 44 °F
